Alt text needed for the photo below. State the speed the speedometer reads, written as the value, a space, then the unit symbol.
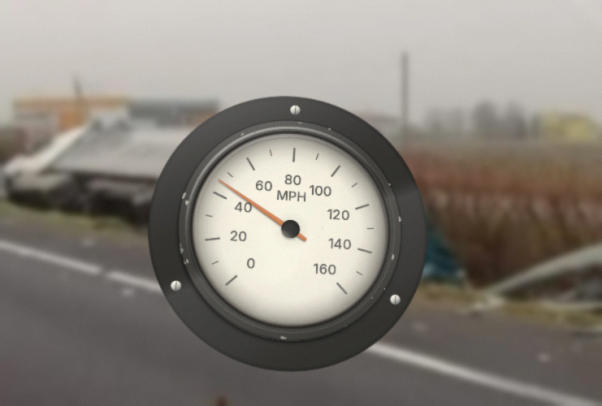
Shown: 45 mph
